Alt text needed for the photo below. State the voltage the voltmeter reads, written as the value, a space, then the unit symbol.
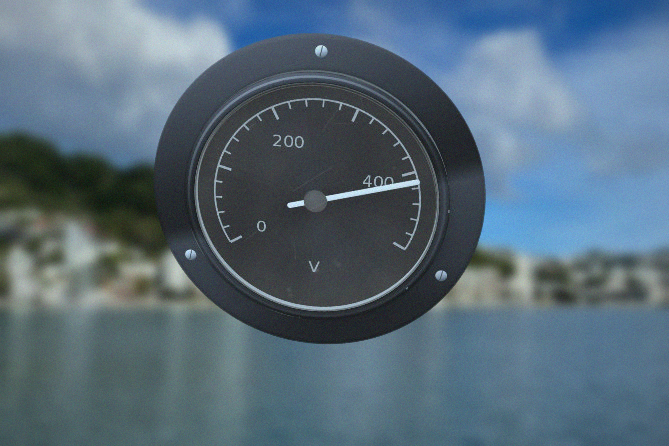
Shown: 410 V
